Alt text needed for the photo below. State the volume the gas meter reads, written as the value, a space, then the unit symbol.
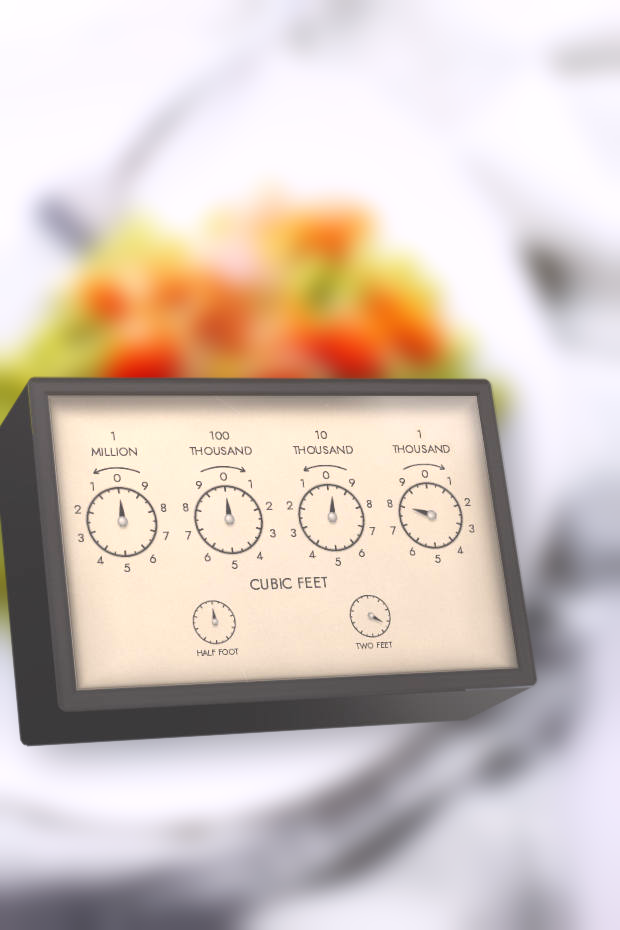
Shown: 999800 ft³
